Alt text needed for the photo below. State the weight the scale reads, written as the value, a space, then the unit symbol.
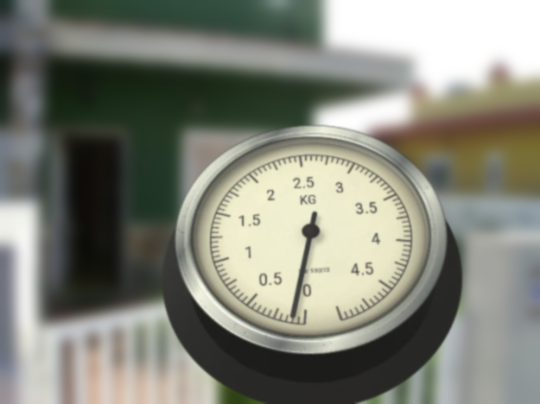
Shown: 0.1 kg
